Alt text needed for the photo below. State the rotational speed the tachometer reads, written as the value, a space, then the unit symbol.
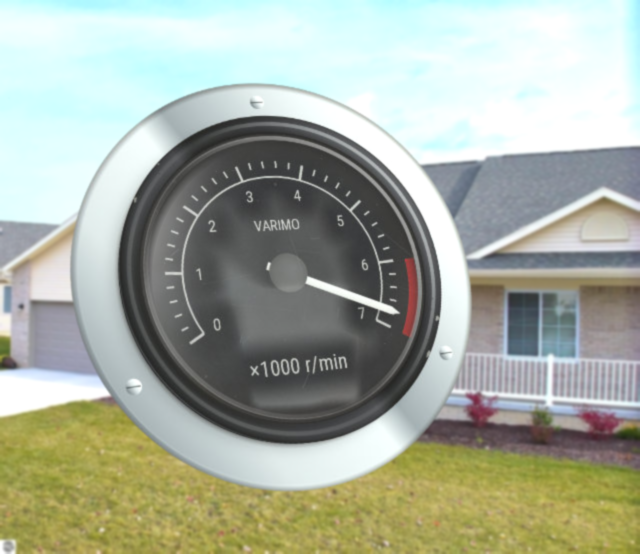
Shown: 6800 rpm
